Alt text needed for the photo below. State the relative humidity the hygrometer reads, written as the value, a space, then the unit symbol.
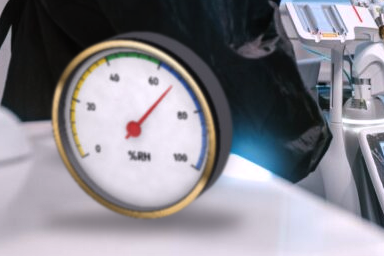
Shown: 68 %
